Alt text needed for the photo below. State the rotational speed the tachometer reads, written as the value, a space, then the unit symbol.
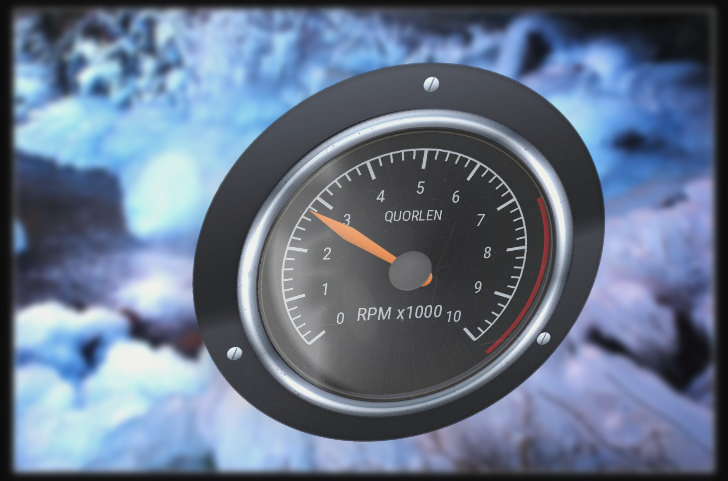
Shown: 2800 rpm
